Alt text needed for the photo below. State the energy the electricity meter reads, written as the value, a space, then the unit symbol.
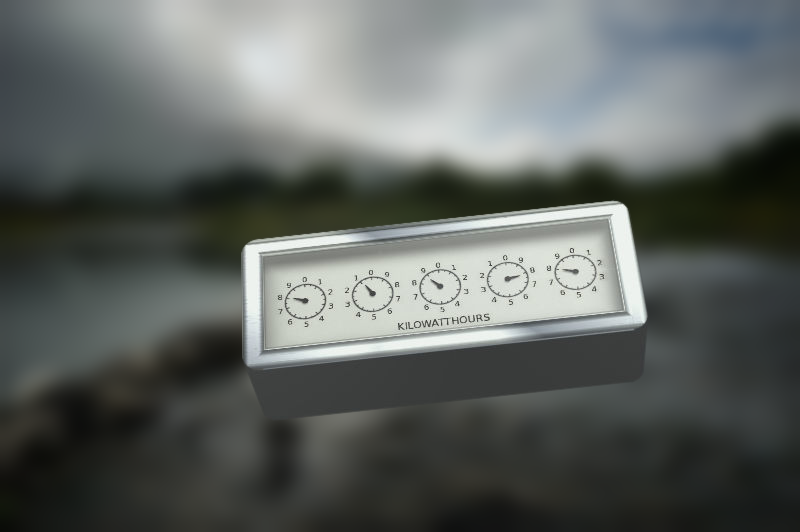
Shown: 80878 kWh
